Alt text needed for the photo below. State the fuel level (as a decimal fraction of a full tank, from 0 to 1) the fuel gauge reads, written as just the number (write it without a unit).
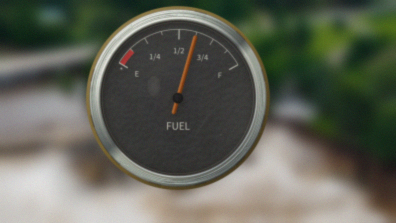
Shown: 0.625
